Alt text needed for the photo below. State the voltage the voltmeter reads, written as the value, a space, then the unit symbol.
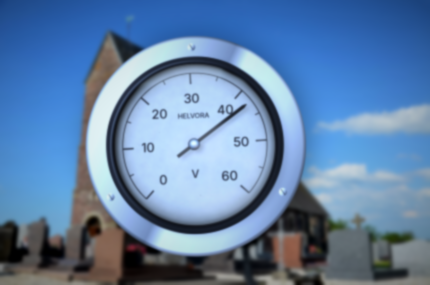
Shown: 42.5 V
